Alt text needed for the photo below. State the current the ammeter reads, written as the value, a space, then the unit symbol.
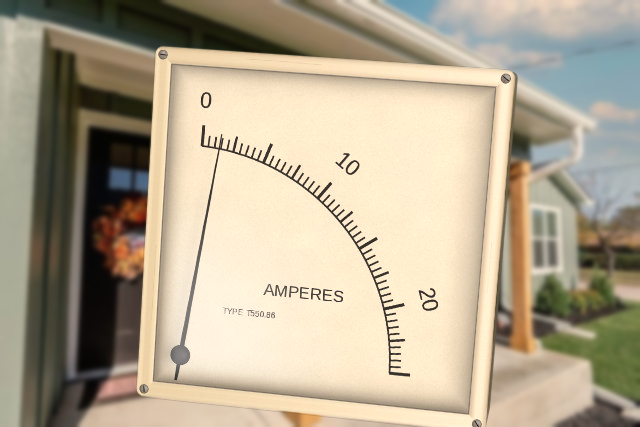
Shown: 1.5 A
